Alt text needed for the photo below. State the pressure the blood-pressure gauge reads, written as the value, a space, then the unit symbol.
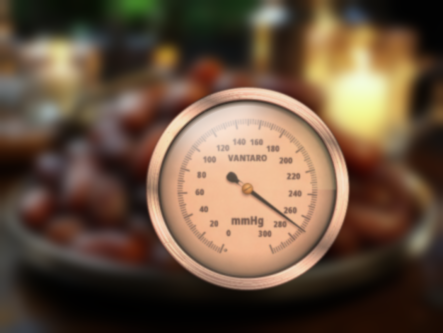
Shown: 270 mmHg
